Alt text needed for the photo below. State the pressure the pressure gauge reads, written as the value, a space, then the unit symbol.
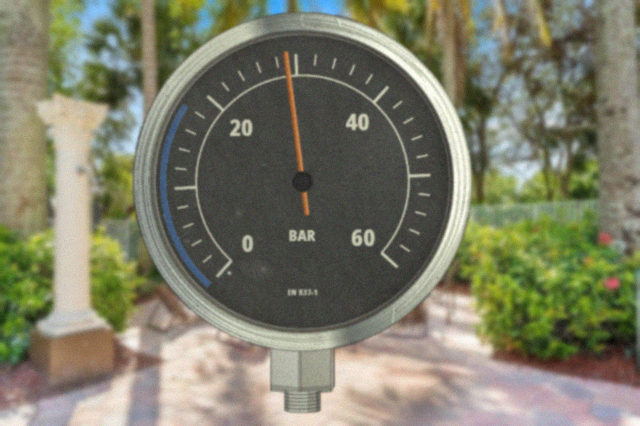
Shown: 29 bar
